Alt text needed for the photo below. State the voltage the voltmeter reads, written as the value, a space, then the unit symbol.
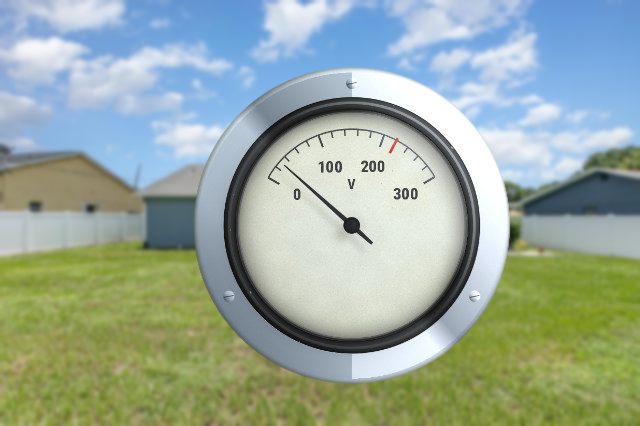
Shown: 30 V
